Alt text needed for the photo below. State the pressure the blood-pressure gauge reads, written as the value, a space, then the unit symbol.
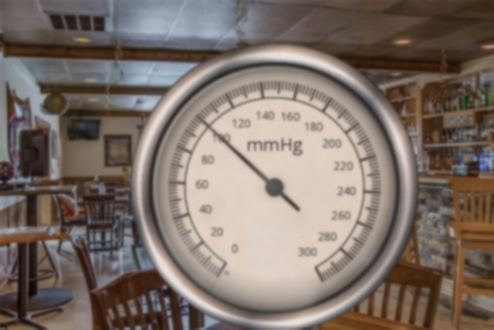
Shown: 100 mmHg
